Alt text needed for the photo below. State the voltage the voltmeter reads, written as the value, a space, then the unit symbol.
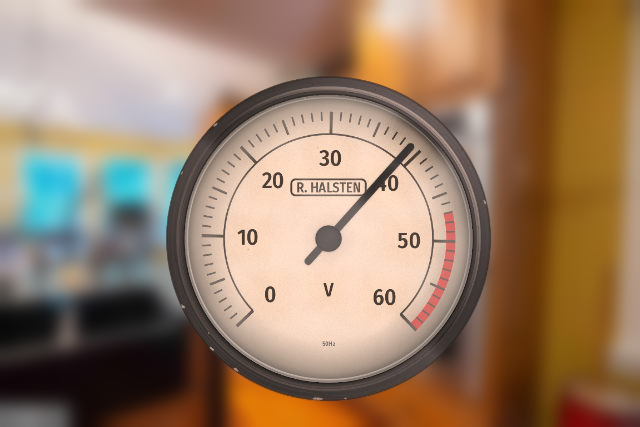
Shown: 39 V
